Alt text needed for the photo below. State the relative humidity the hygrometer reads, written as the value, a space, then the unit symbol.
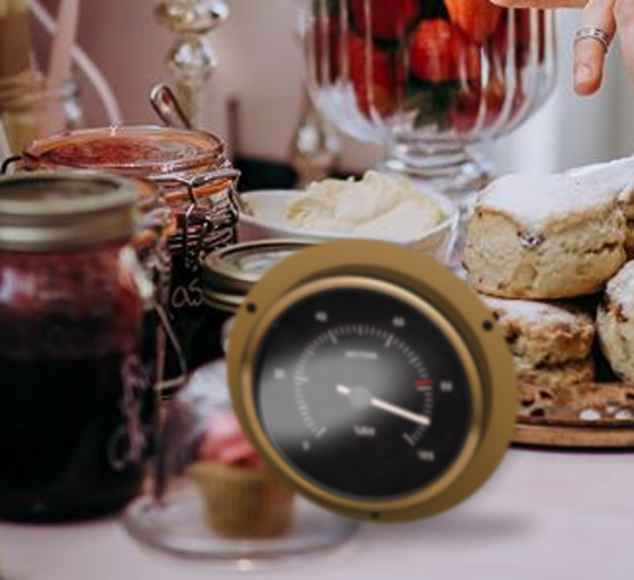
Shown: 90 %
